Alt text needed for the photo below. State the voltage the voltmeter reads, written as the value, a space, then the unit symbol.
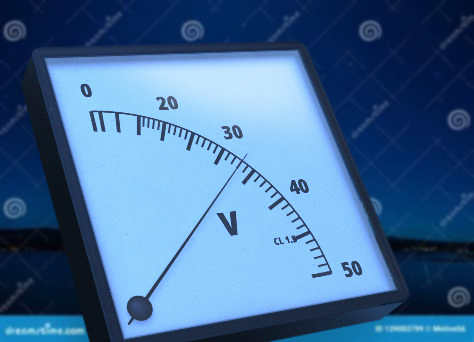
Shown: 33 V
